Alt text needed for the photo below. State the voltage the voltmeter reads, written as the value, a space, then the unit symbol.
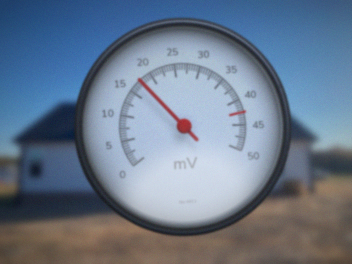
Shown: 17.5 mV
